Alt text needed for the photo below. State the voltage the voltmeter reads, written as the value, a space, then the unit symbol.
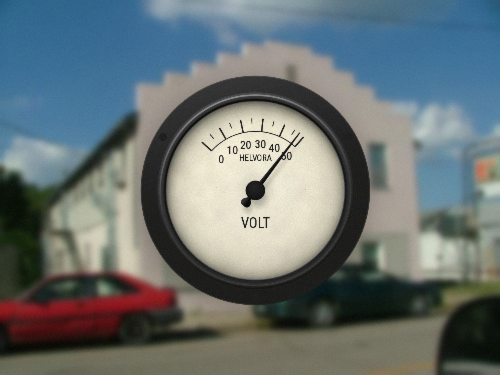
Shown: 47.5 V
